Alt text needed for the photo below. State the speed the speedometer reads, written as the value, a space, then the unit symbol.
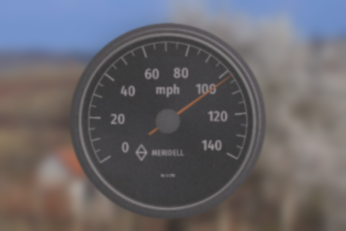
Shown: 102.5 mph
